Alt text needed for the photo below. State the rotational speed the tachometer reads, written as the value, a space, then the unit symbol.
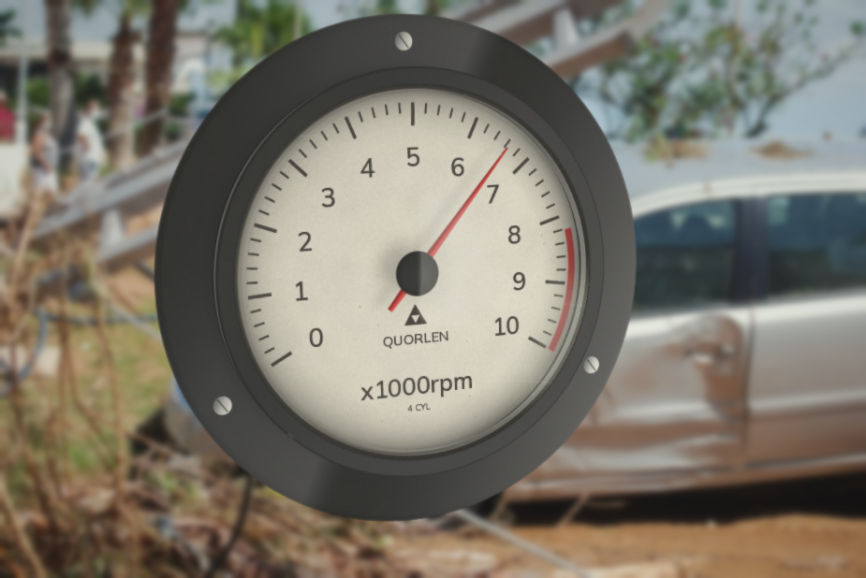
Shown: 6600 rpm
